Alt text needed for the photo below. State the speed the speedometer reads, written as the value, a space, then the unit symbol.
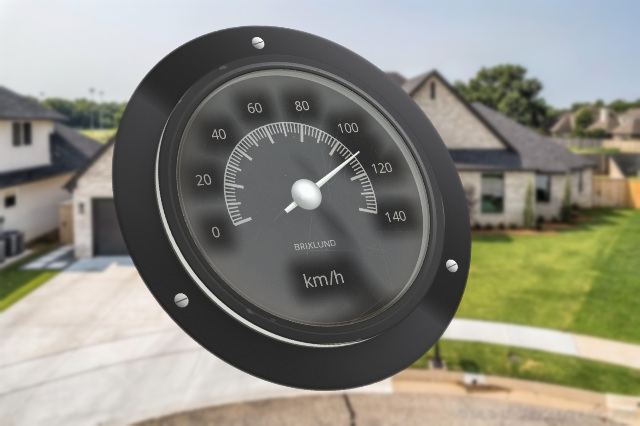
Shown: 110 km/h
